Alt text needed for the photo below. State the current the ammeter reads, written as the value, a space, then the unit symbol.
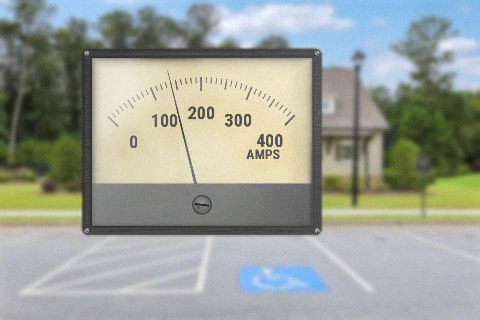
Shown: 140 A
